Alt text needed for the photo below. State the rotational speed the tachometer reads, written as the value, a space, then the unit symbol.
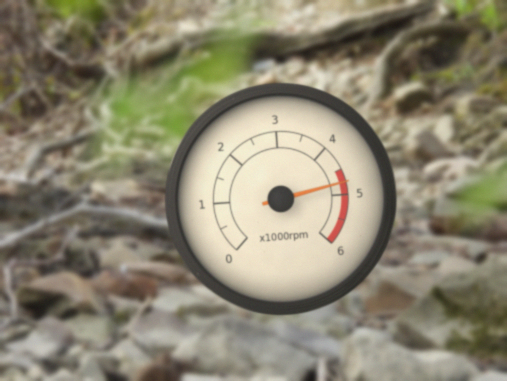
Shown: 4750 rpm
